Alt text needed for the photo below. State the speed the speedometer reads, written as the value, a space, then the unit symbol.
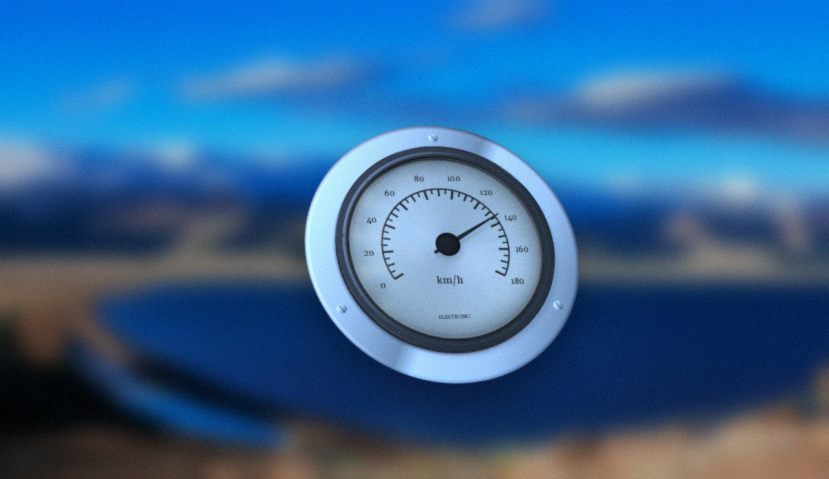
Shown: 135 km/h
